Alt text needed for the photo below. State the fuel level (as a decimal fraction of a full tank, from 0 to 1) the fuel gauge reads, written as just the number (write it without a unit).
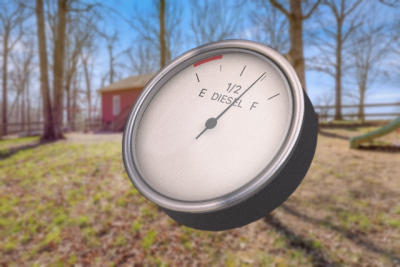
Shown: 0.75
